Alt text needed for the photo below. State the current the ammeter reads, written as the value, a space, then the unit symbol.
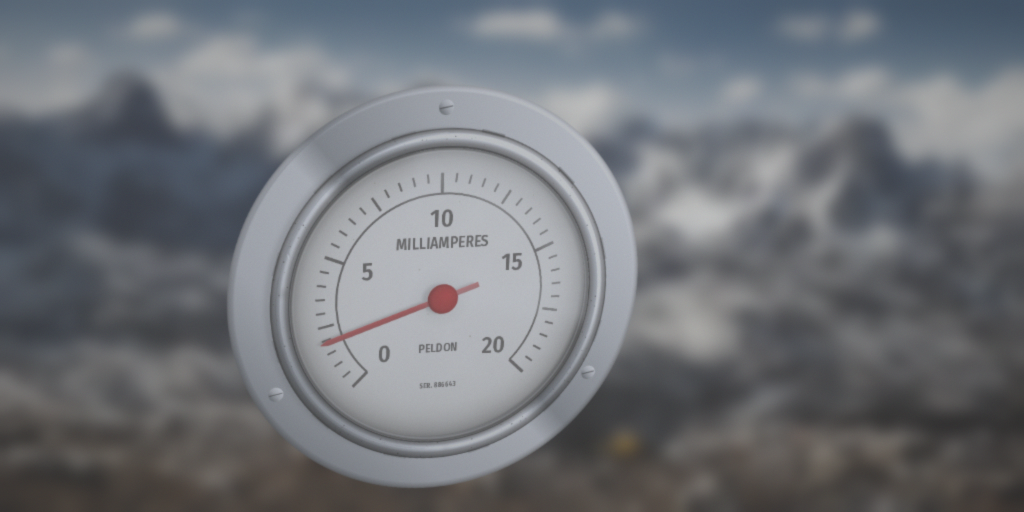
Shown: 2 mA
